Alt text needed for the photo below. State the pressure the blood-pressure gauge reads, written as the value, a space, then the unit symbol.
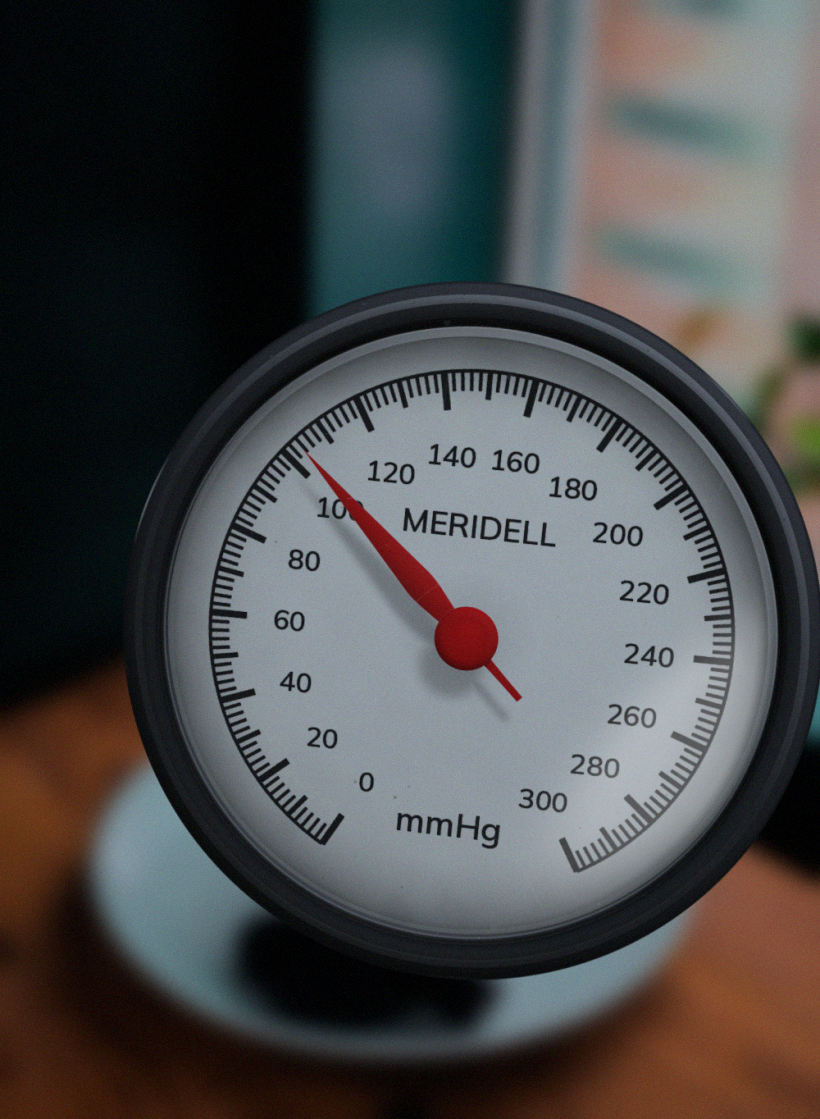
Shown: 104 mmHg
